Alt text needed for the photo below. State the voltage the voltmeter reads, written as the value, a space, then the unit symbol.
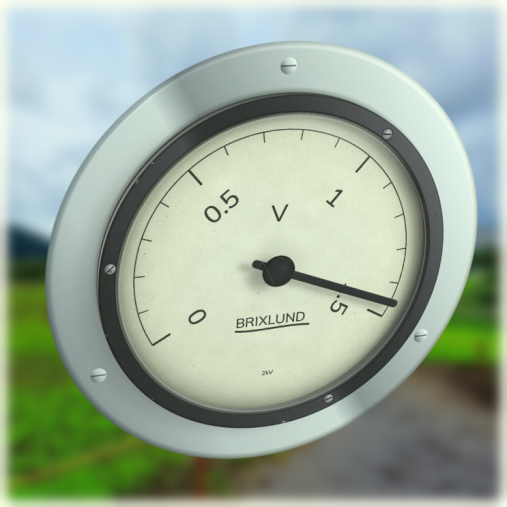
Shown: 1.45 V
